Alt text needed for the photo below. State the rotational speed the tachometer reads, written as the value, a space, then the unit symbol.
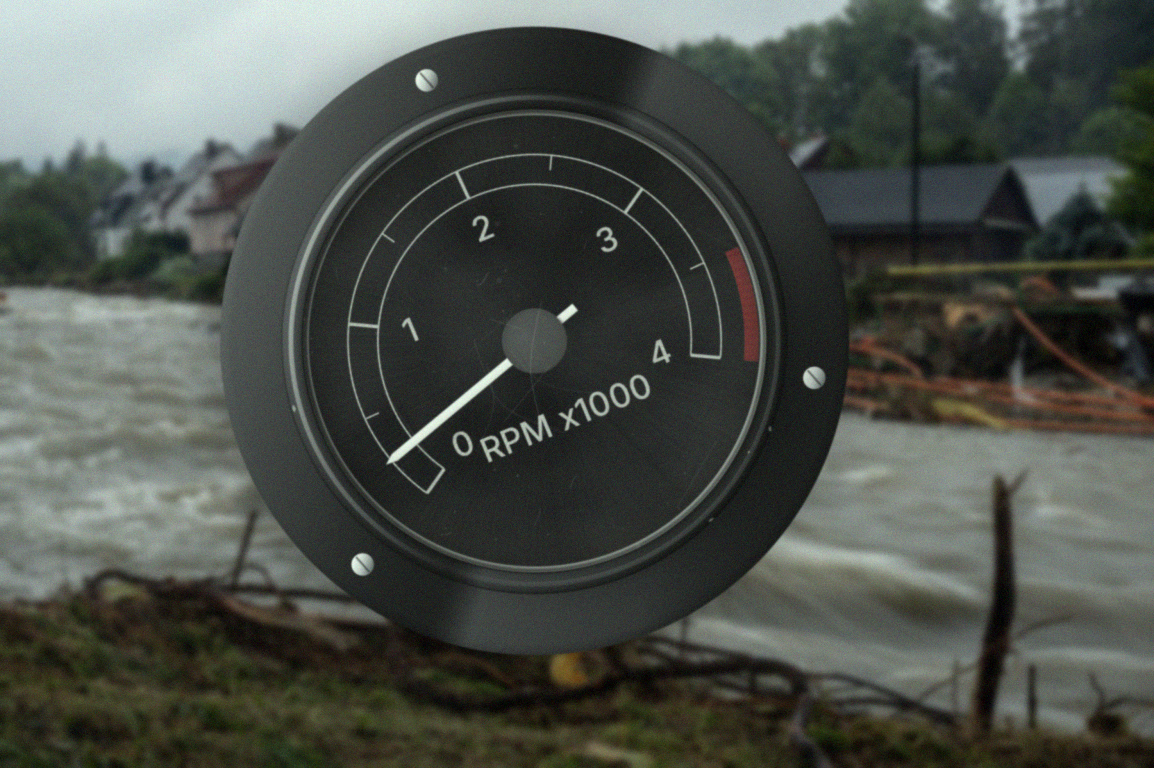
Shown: 250 rpm
